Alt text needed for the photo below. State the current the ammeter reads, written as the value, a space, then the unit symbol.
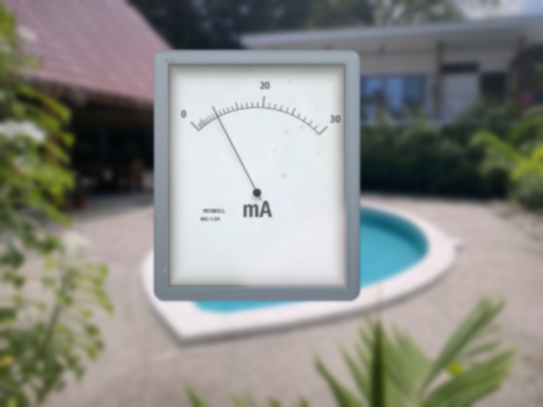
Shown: 10 mA
